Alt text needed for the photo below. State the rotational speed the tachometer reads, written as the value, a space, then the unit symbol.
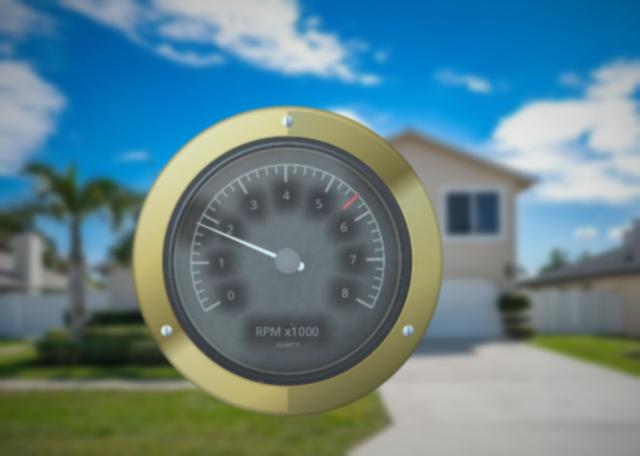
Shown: 1800 rpm
